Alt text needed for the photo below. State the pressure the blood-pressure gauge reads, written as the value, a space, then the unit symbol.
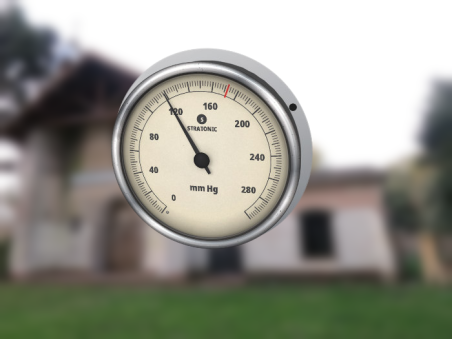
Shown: 120 mmHg
